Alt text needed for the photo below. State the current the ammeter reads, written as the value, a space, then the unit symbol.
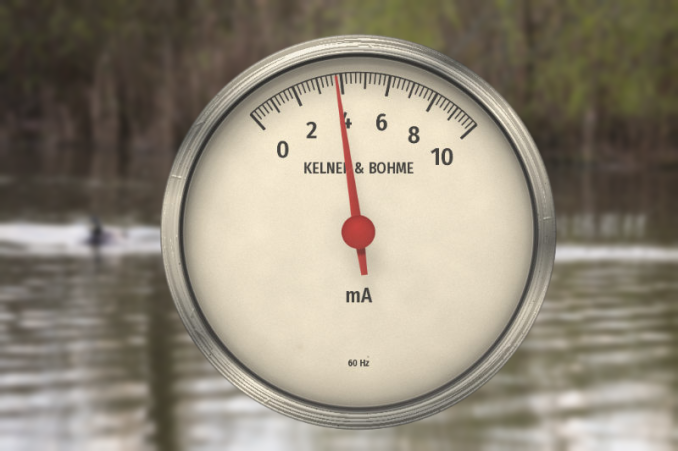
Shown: 3.8 mA
